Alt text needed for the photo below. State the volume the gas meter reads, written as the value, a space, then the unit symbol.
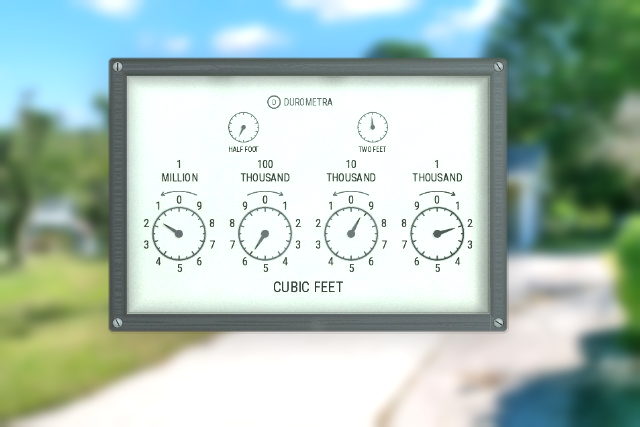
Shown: 159200 ft³
